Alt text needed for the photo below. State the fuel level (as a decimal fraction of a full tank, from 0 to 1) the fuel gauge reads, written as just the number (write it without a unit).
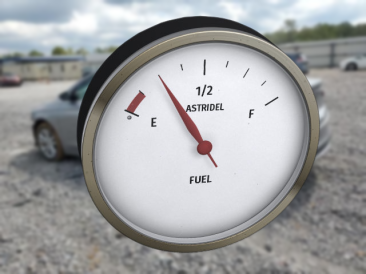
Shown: 0.25
